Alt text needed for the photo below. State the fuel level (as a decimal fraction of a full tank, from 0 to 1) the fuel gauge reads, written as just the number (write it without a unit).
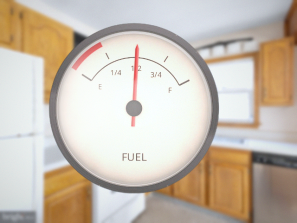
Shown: 0.5
